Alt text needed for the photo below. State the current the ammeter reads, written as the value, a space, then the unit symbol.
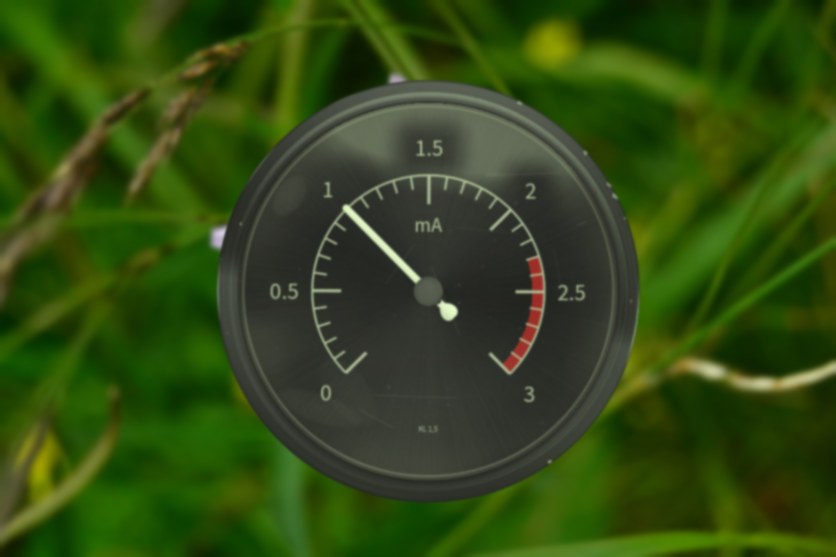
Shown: 1 mA
